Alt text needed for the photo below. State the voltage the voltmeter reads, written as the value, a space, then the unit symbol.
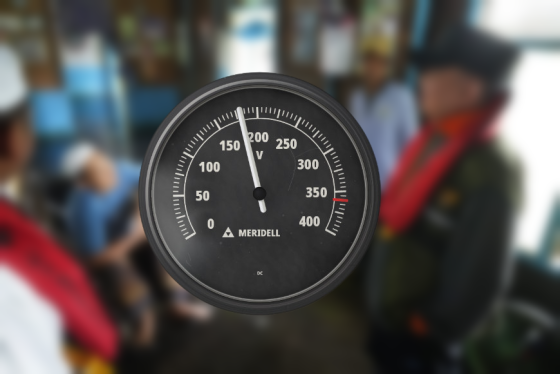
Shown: 180 V
